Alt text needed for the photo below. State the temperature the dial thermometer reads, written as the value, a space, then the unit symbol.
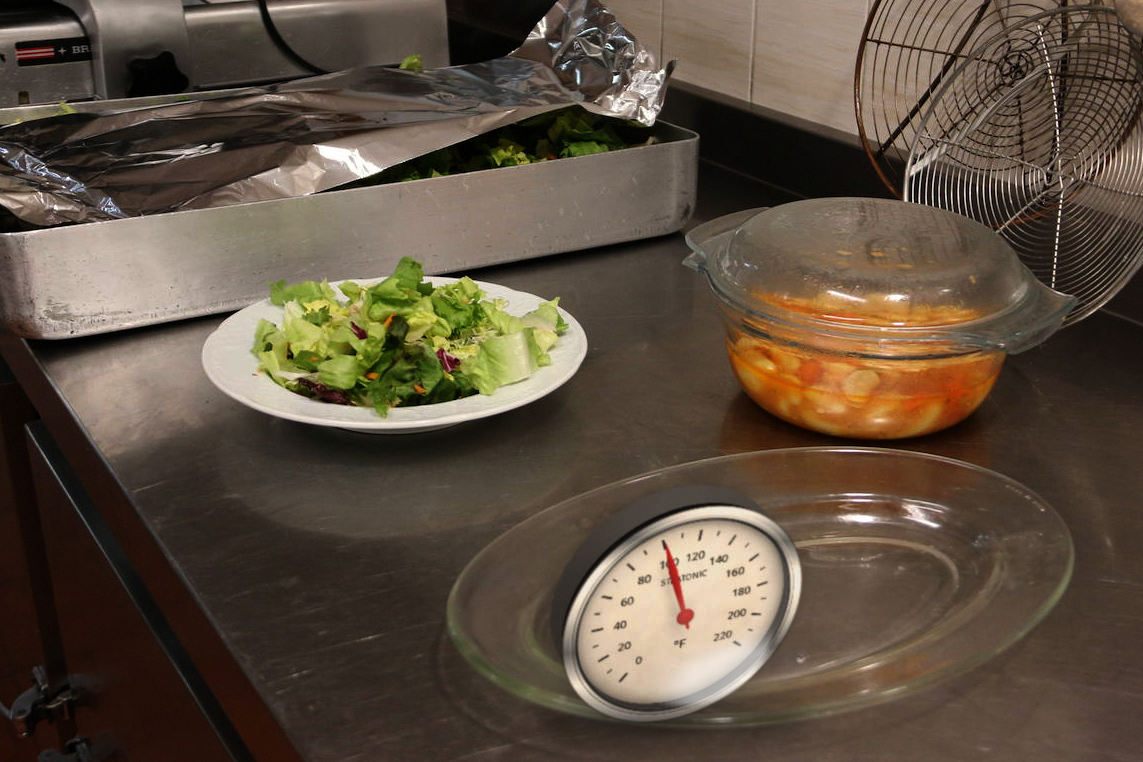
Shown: 100 °F
